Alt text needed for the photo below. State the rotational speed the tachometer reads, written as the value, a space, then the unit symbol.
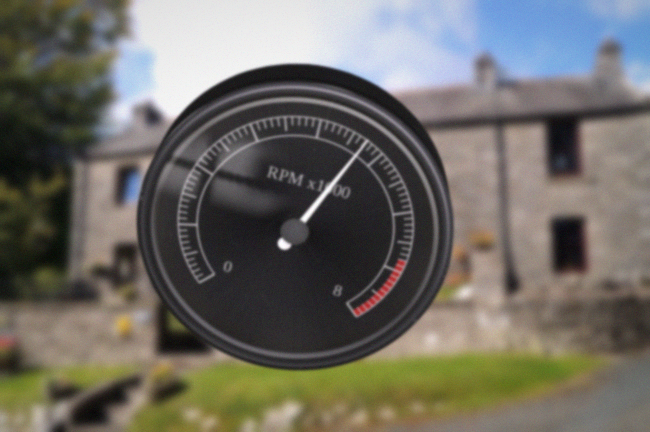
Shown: 4700 rpm
